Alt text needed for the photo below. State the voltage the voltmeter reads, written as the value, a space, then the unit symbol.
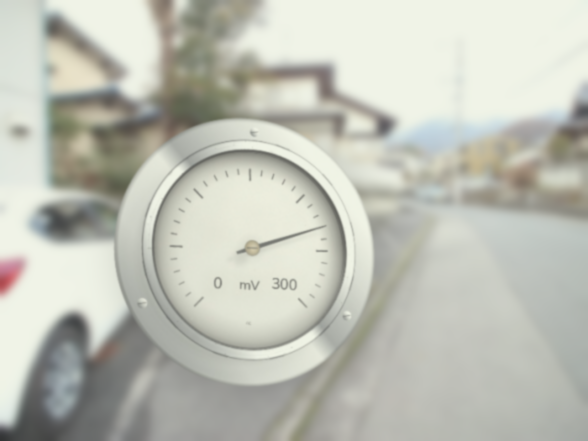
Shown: 230 mV
